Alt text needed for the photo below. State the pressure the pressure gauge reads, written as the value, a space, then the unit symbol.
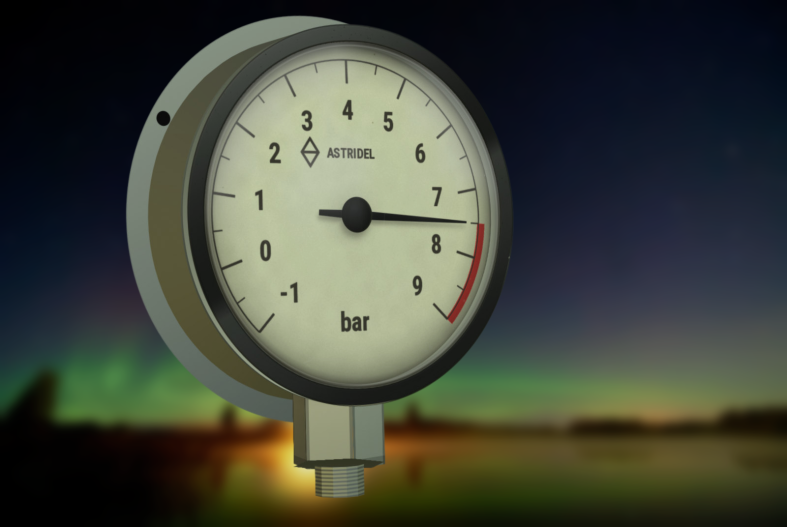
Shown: 7.5 bar
